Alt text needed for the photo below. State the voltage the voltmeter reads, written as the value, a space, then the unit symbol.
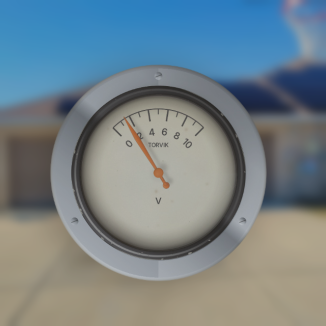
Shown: 1.5 V
